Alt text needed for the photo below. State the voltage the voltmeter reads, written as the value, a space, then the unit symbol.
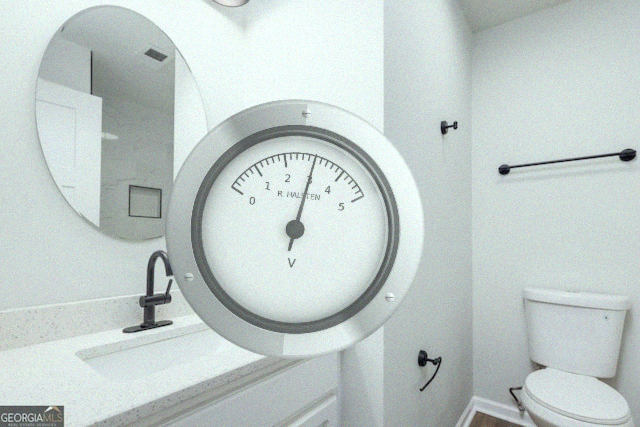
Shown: 3 V
